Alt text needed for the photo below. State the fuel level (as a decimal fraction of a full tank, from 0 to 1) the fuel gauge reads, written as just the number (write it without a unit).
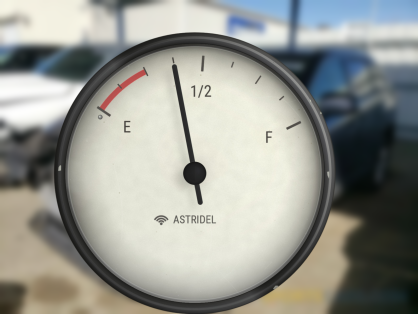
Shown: 0.375
